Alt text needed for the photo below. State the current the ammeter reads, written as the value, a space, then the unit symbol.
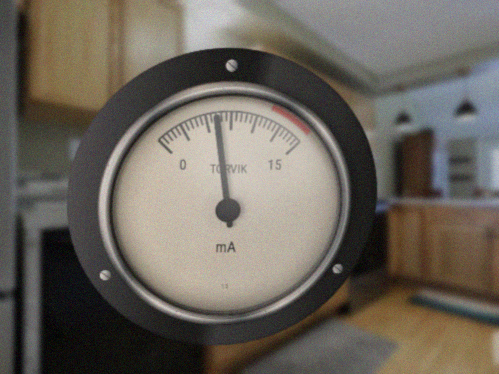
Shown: 6 mA
